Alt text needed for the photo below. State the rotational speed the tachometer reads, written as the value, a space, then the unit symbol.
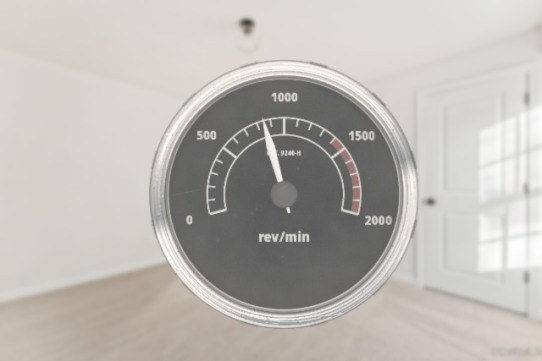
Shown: 850 rpm
